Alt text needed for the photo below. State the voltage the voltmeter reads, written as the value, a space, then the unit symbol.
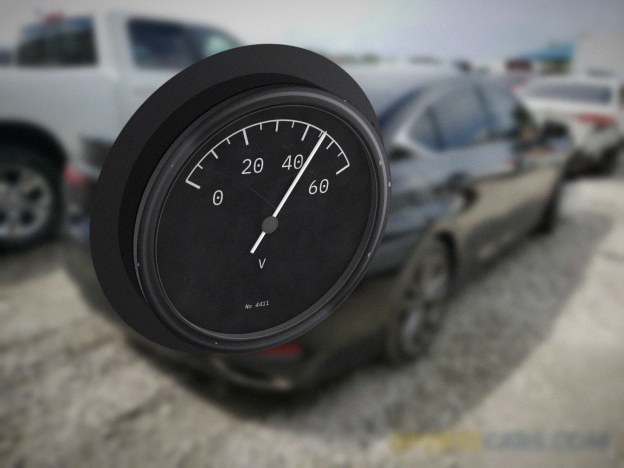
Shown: 45 V
